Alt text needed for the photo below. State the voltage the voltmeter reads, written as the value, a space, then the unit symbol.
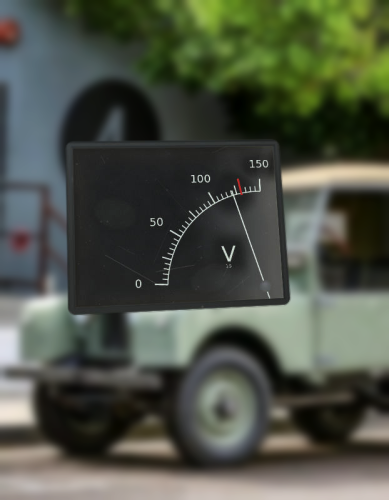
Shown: 120 V
